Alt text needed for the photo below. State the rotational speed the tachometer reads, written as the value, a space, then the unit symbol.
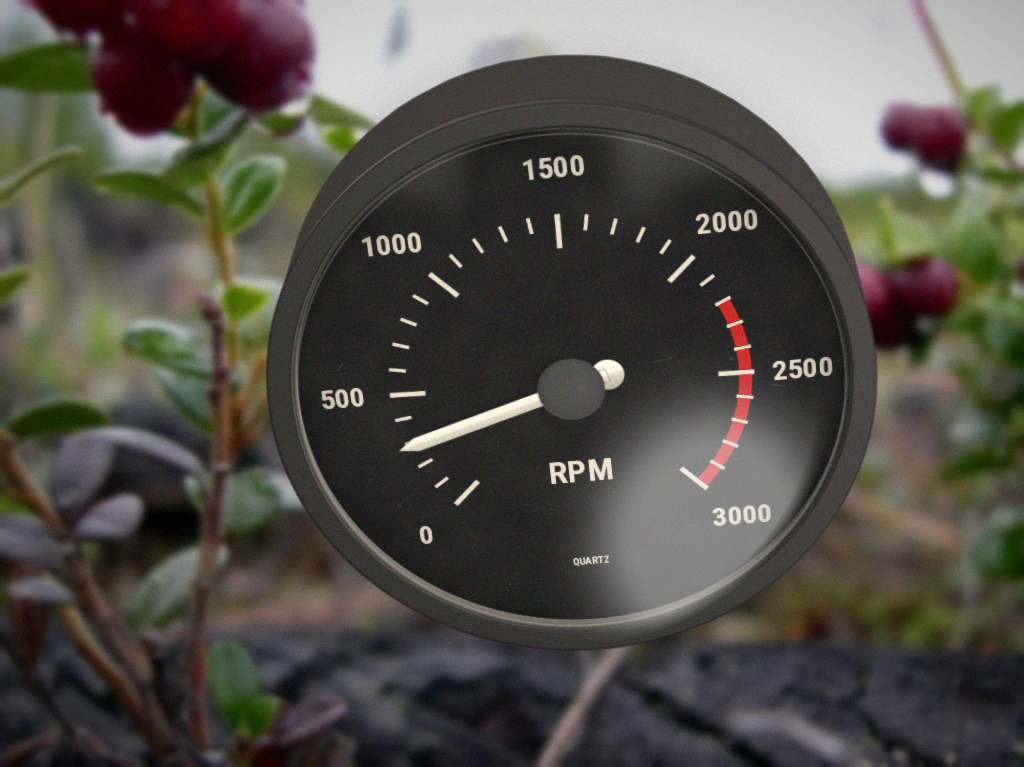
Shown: 300 rpm
